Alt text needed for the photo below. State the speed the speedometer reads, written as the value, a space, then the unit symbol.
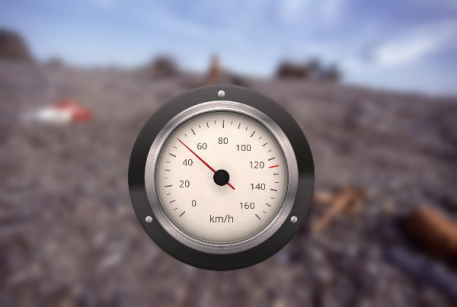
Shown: 50 km/h
